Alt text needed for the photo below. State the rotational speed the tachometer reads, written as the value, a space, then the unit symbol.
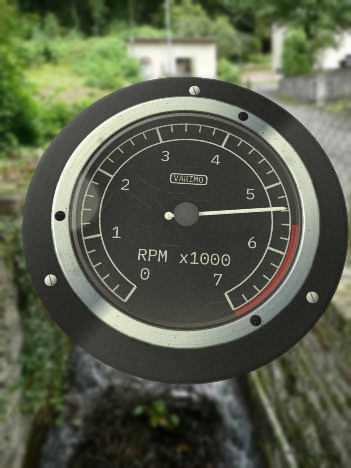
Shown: 5400 rpm
